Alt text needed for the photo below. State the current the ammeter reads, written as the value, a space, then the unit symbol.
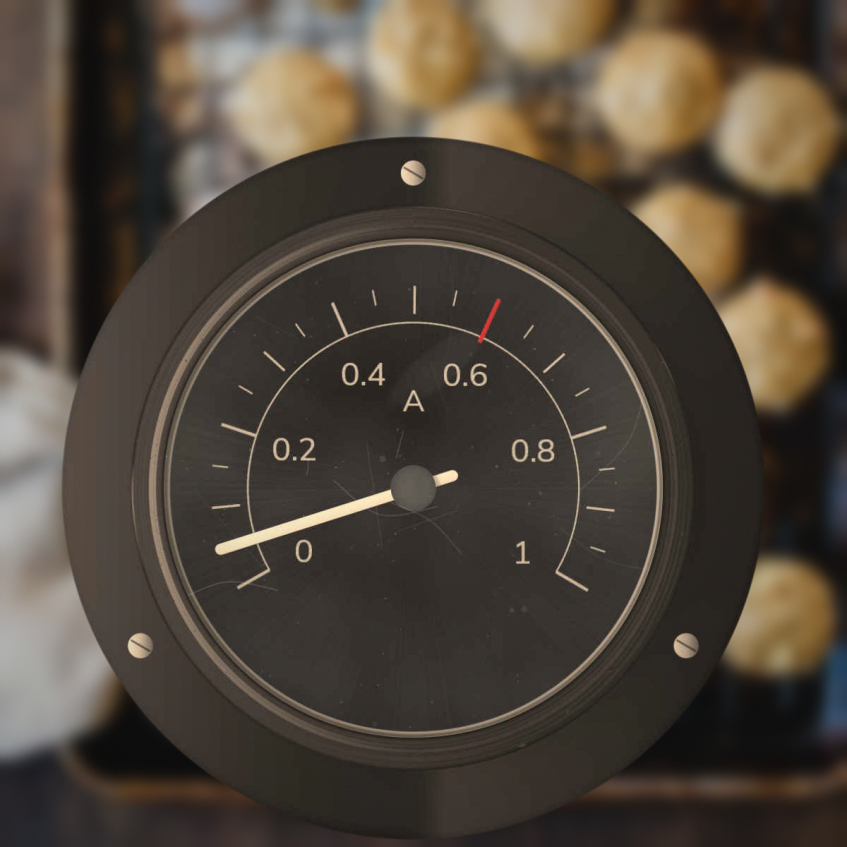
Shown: 0.05 A
